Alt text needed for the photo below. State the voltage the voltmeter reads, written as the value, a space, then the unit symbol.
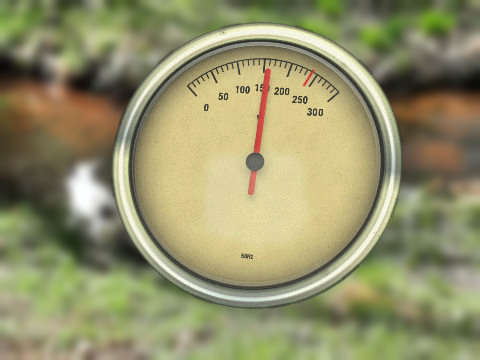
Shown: 160 V
